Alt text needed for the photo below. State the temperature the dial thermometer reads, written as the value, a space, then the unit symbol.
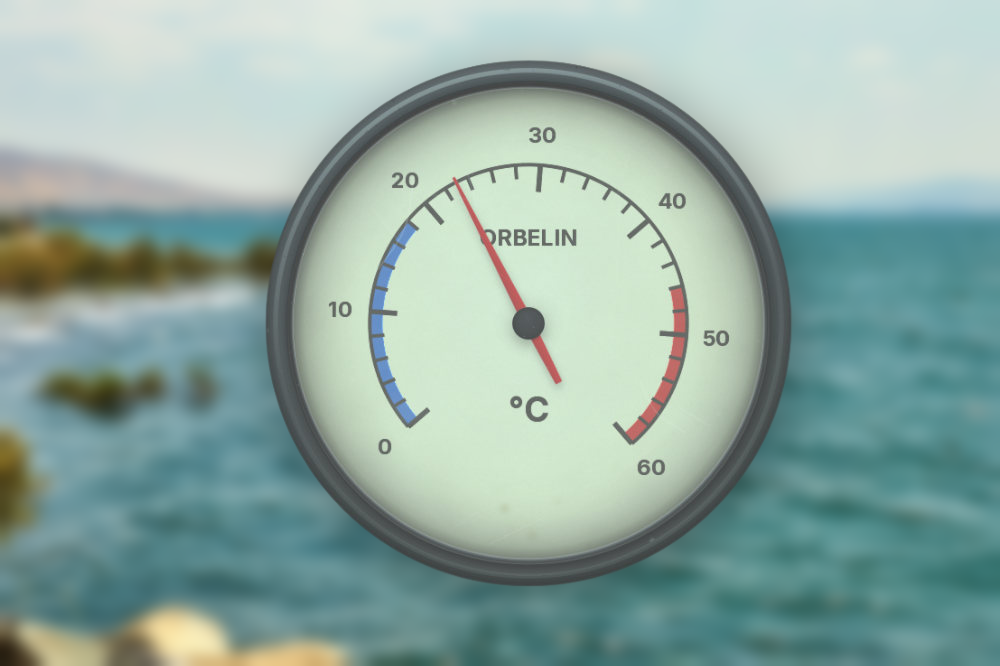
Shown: 23 °C
